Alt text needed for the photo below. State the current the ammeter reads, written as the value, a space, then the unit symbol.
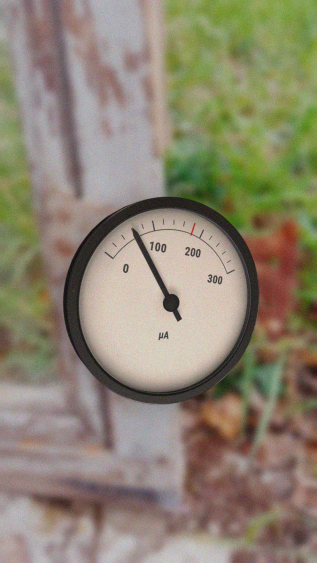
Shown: 60 µA
